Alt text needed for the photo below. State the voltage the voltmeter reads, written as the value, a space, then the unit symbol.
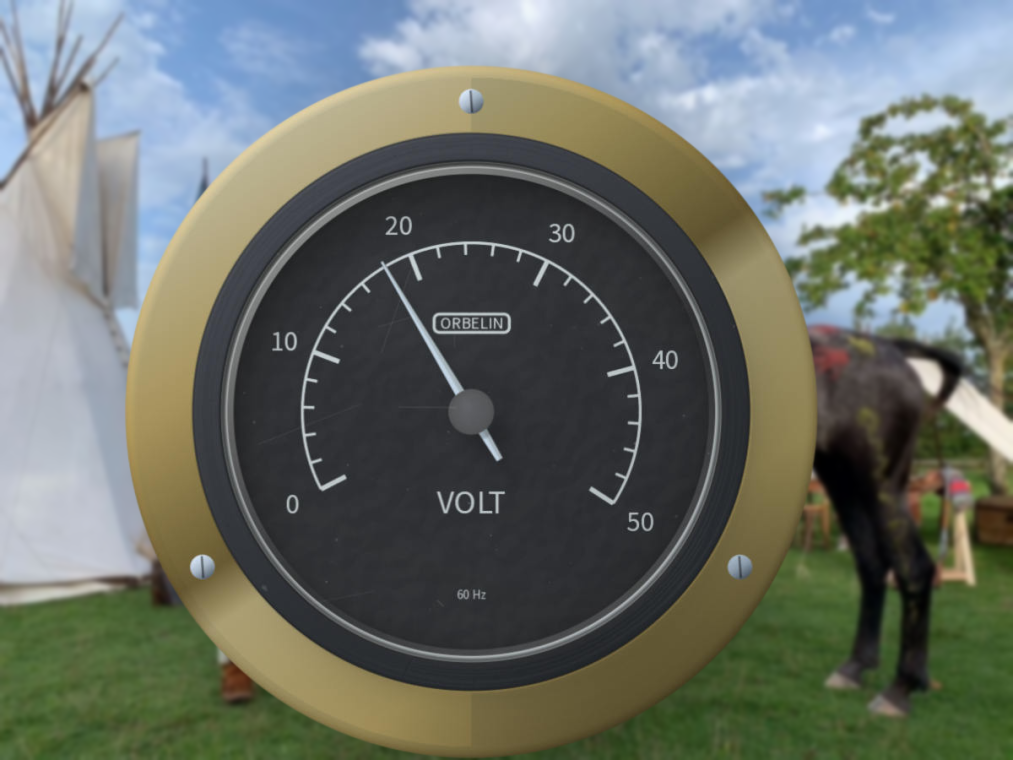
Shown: 18 V
